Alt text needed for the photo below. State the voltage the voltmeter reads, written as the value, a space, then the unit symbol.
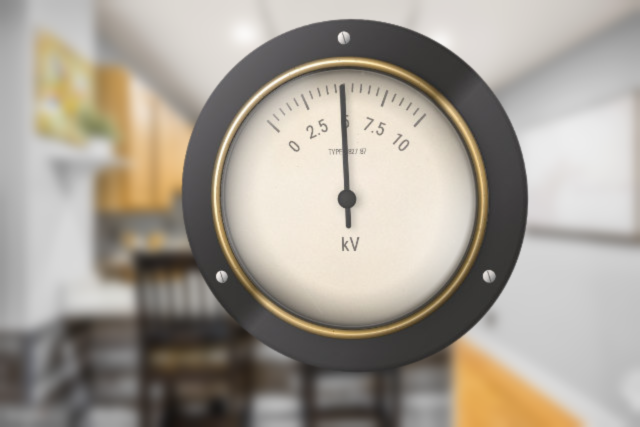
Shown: 5 kV
